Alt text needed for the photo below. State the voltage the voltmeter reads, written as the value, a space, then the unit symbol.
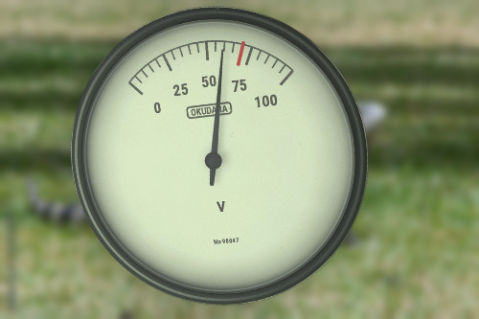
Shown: 60 V
